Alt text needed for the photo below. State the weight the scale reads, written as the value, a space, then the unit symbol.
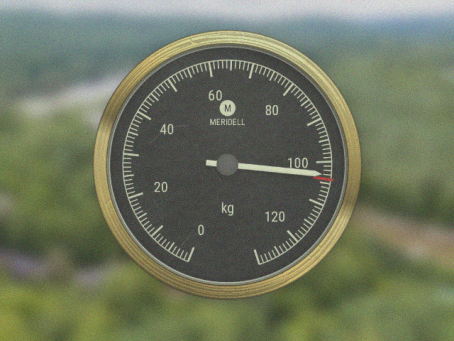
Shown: 103 kg
